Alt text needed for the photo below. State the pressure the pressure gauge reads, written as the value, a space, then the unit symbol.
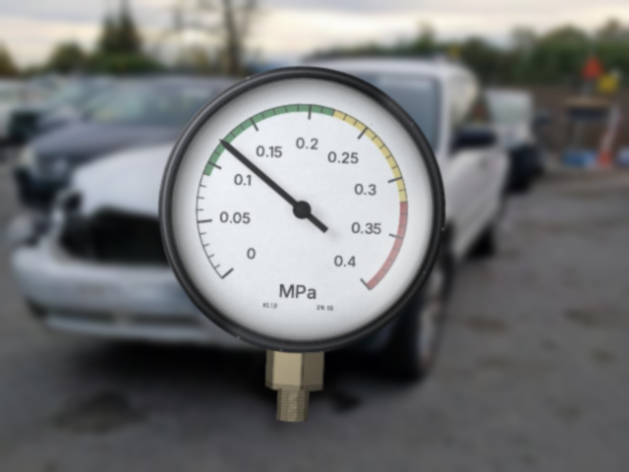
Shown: 0.12 MPa
